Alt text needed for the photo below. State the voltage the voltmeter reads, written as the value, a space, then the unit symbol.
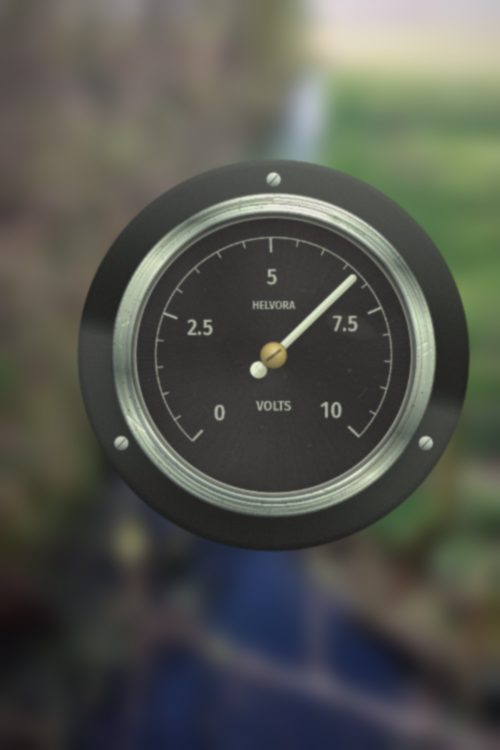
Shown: 6.75 V
